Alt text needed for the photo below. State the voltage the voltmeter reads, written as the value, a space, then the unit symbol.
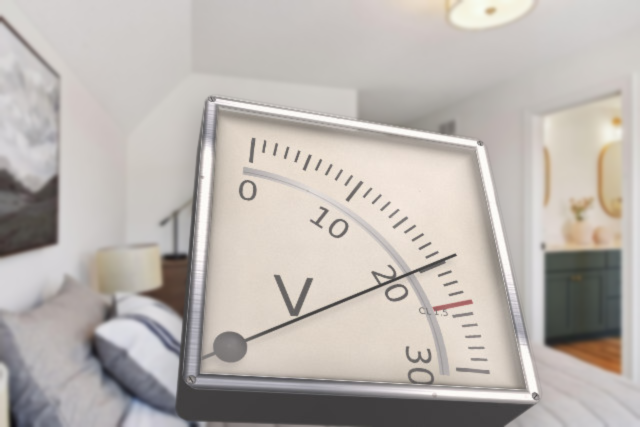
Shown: 20 V
